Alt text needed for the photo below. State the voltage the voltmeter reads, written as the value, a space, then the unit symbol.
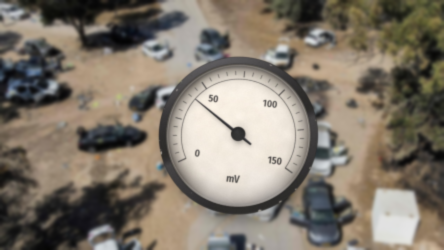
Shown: 40 mV
